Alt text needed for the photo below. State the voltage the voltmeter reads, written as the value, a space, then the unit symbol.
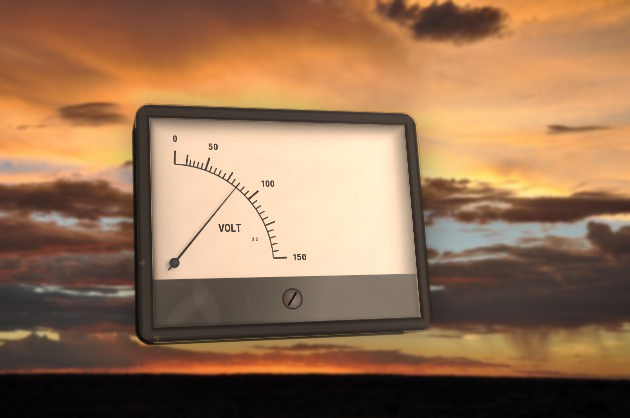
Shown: 85 V
